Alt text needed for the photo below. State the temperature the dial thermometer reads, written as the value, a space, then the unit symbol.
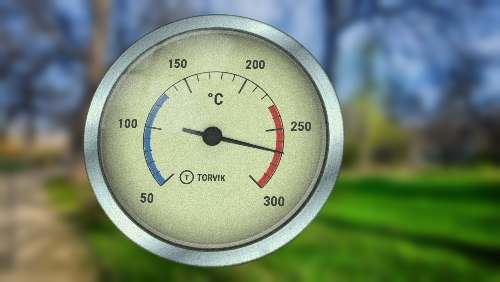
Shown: 270 °C
